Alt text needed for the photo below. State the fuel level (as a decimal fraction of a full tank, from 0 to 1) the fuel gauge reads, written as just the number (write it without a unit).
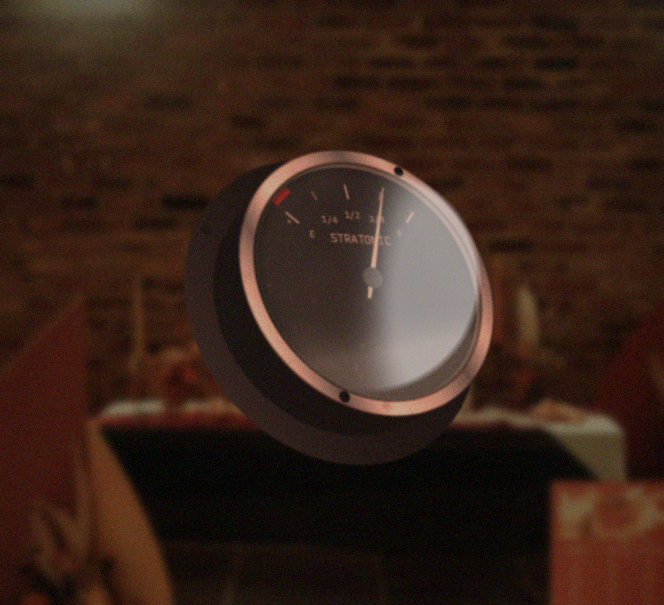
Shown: 0.75
